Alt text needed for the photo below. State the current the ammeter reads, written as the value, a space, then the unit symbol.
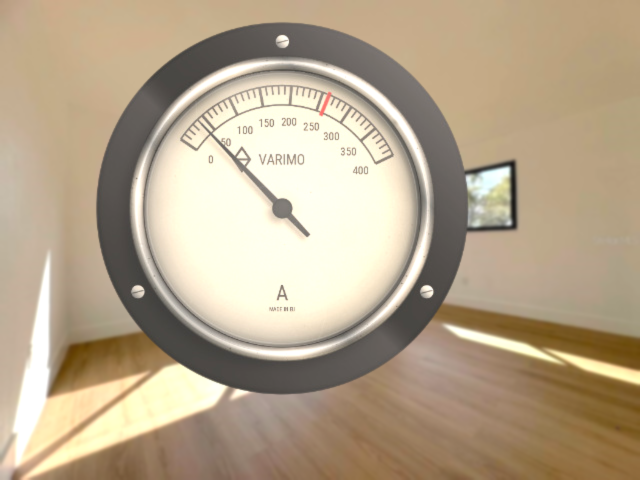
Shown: 40 A
